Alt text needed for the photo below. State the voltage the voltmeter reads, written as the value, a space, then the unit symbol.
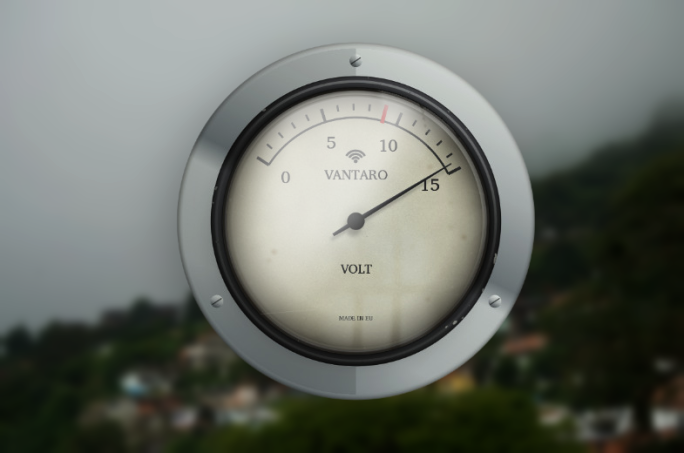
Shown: 14.5 V
